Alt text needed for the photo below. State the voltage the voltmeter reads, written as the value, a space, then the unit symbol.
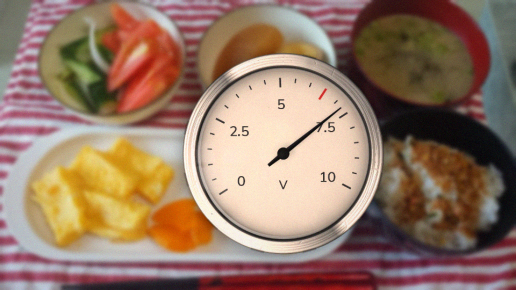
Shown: 7.25 V
